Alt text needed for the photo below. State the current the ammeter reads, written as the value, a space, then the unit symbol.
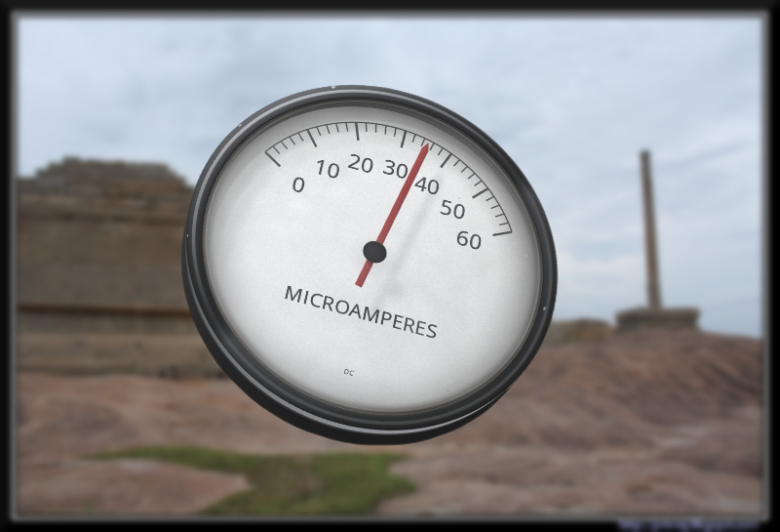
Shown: 35 µA
